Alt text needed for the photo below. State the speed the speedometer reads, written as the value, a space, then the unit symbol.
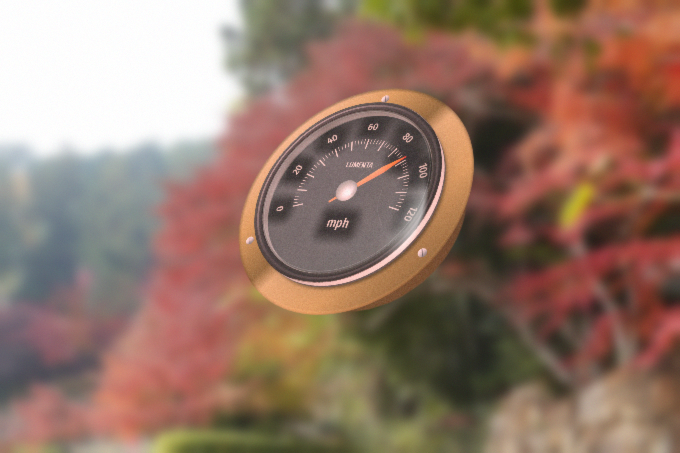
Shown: 90 mph
